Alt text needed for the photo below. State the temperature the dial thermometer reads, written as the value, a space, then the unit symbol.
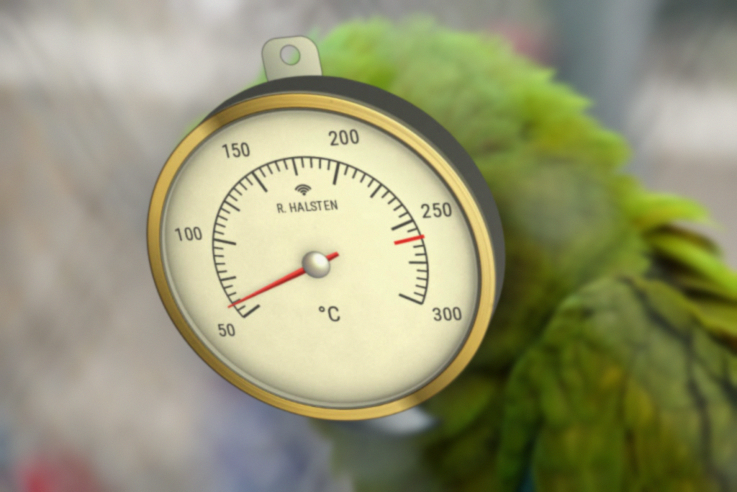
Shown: 60 °C
